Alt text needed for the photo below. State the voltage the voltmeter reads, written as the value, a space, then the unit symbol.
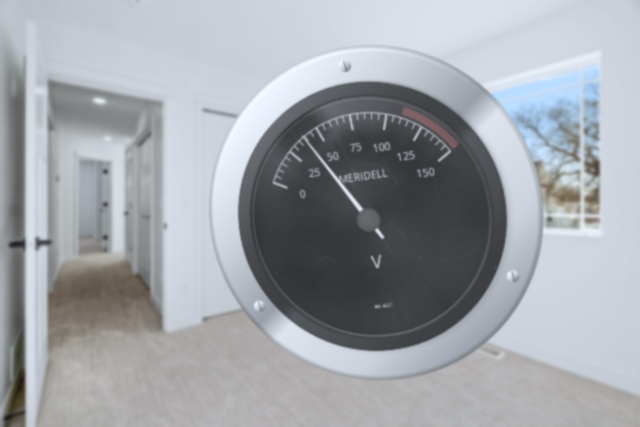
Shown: 40 V
